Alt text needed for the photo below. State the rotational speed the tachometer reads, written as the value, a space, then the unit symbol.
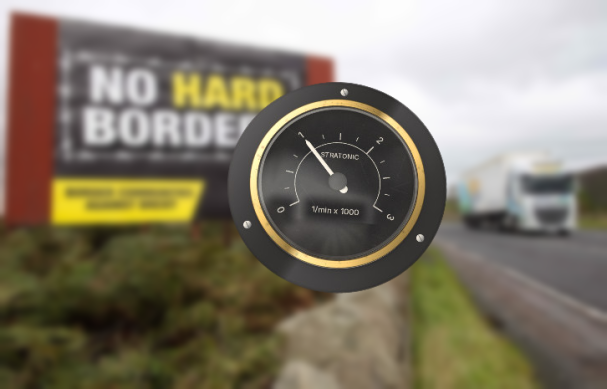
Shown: 1000 rpm
